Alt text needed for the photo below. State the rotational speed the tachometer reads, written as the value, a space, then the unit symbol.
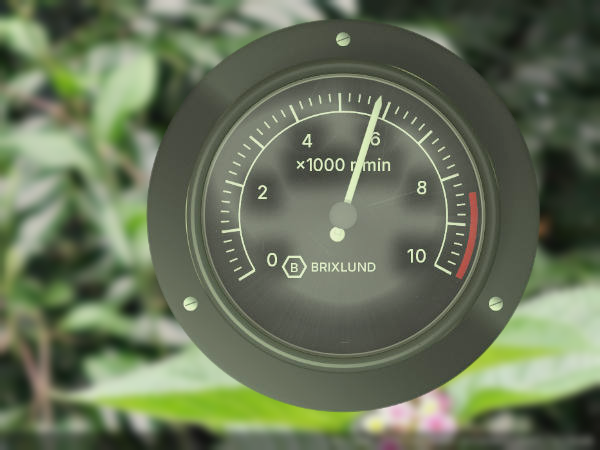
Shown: 5800 rpm
